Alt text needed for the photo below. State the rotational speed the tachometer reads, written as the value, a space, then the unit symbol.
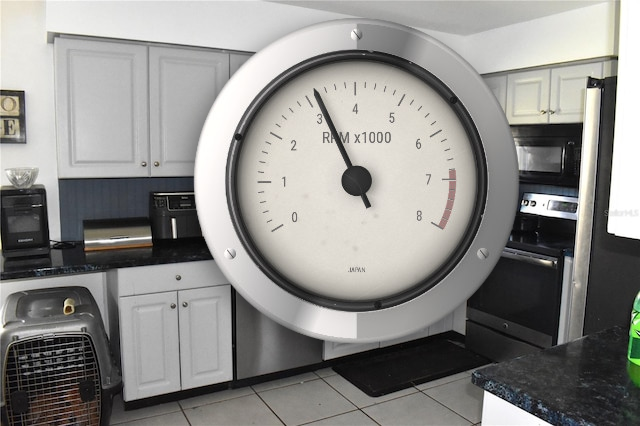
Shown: 3200 rpm
